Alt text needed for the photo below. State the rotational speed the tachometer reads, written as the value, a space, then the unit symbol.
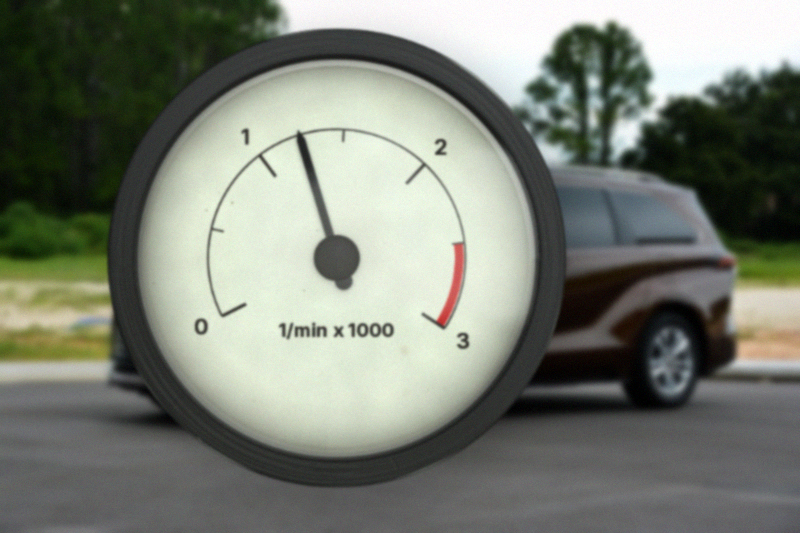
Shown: 1250 rpm
